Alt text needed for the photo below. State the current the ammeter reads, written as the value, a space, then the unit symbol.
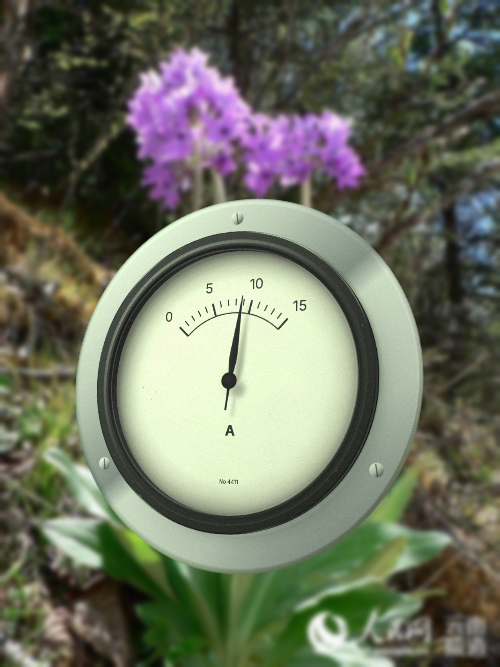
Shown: 9 A
